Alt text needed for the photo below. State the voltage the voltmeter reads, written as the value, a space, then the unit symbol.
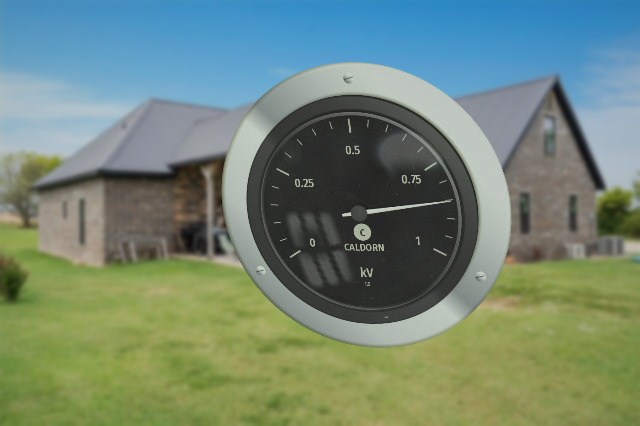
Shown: 0.85 kV
